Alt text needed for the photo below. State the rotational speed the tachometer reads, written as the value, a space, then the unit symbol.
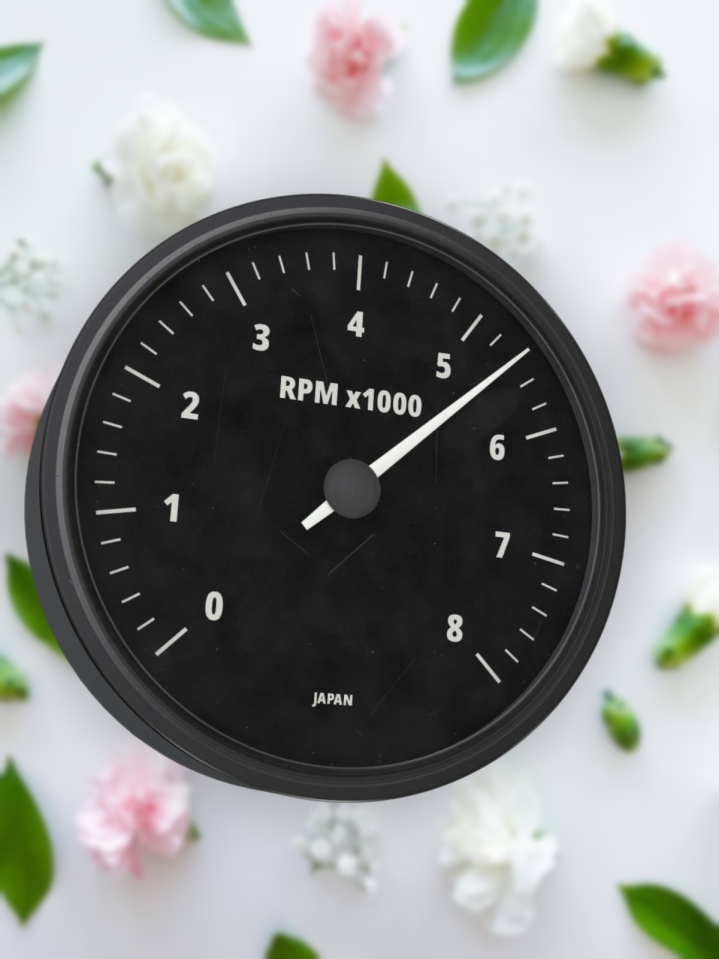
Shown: 5400 rpm
